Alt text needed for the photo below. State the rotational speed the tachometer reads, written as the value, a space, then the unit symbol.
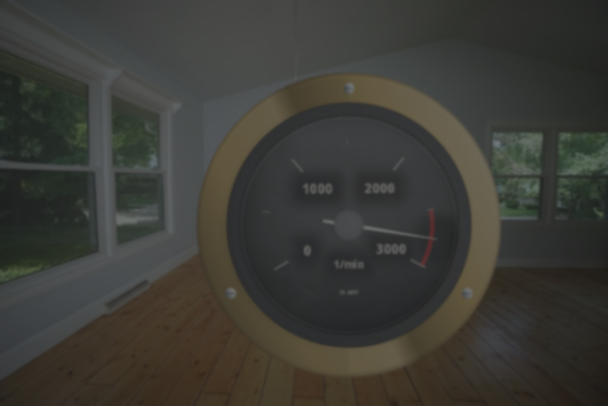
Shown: 2750 rpm
